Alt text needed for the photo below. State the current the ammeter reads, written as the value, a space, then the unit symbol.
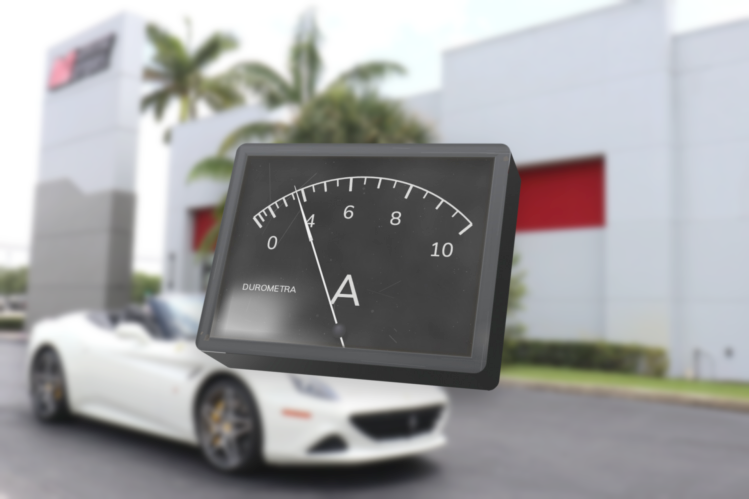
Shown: 3.75 A
